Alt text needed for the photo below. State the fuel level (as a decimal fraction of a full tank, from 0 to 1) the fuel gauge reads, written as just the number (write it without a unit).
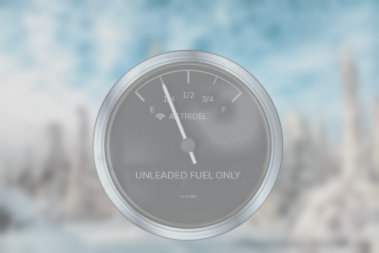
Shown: 0.25
